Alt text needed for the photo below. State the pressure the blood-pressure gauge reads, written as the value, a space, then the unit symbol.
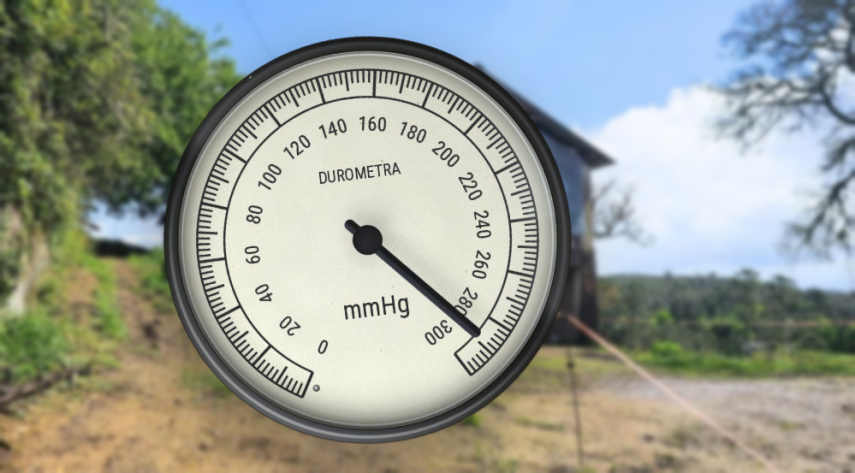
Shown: 288 mmHg
